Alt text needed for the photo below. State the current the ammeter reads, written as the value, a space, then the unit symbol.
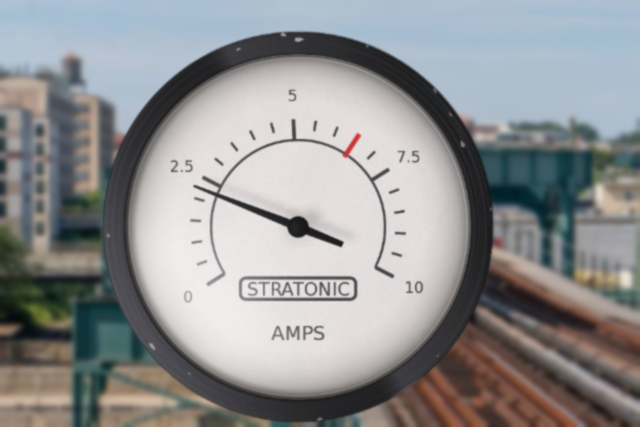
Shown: 2.25 A
